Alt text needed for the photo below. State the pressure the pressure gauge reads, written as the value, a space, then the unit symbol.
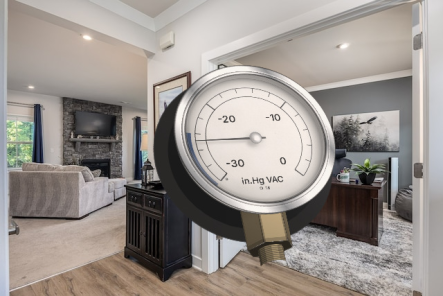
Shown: -25 inHg
